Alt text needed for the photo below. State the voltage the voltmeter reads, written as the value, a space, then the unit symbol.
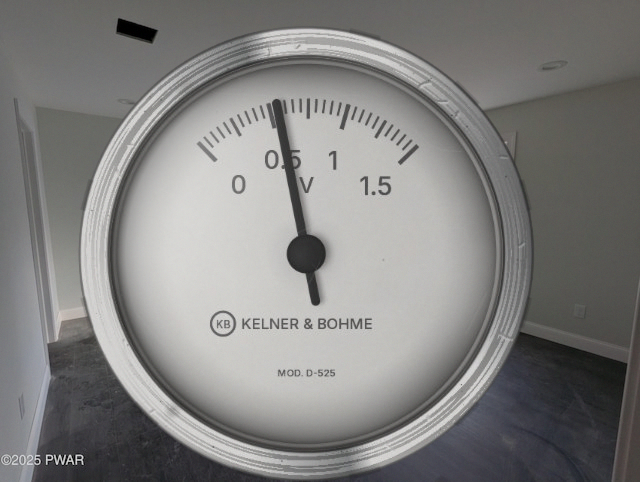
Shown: 0.55 V
